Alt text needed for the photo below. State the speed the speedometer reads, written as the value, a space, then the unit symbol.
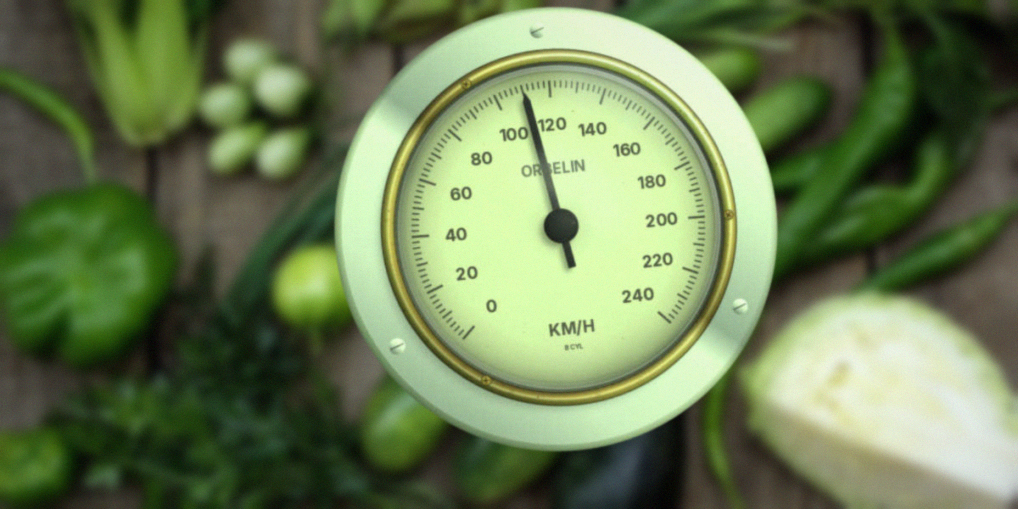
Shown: 110 km/h
